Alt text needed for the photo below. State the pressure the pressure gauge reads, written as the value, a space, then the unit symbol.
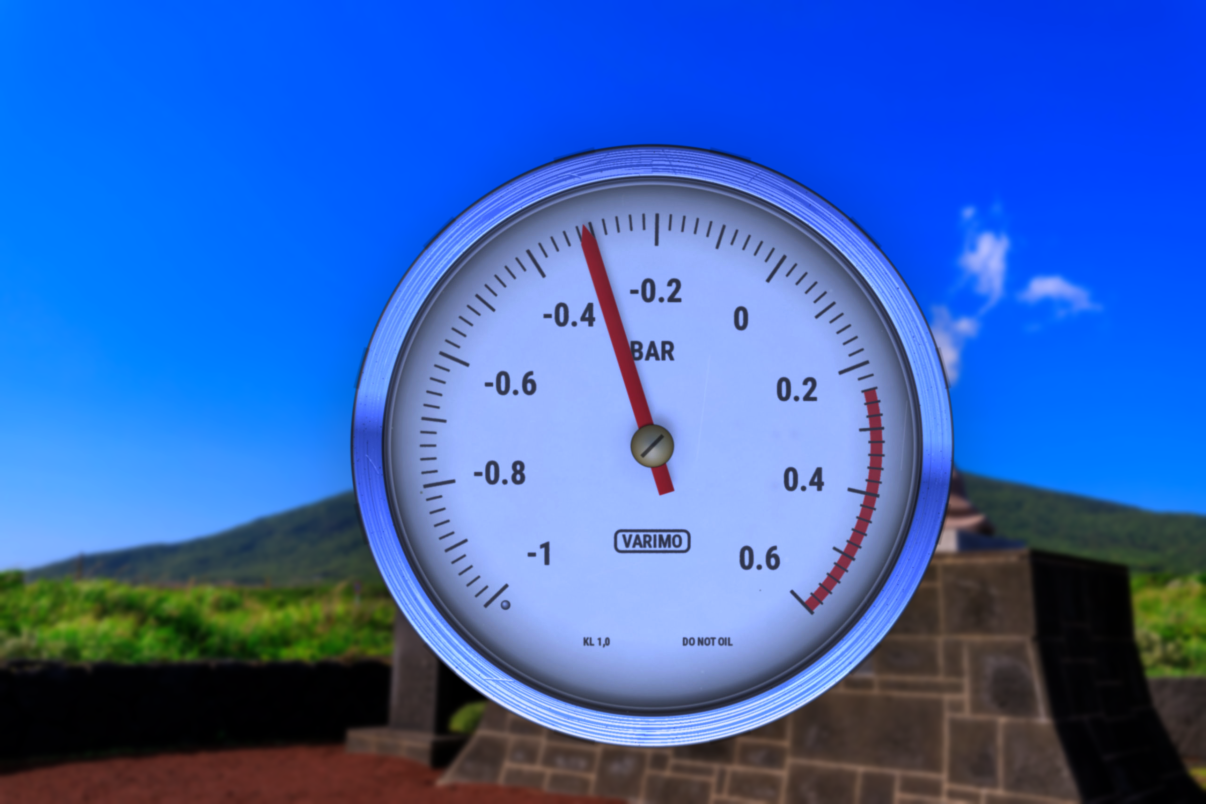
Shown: -0.31 bar
